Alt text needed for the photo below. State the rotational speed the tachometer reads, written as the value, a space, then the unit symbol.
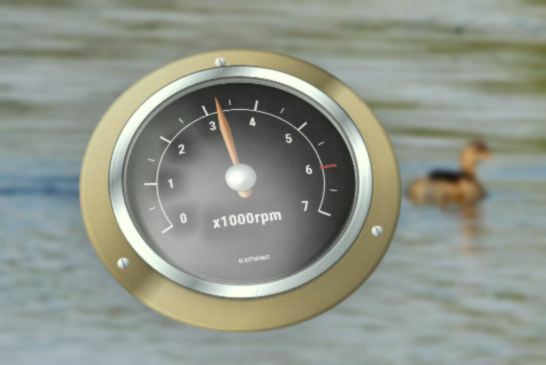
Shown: 3250 rpm
